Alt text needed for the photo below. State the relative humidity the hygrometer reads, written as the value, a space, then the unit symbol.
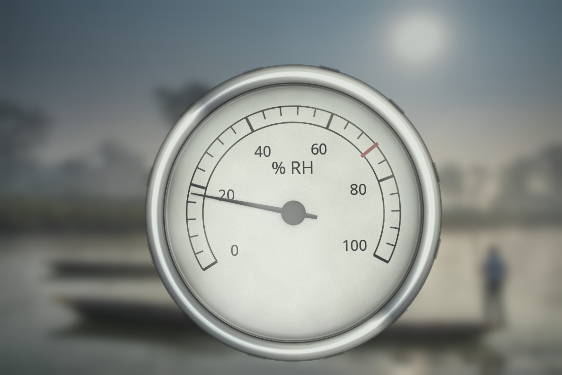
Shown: 18 %
